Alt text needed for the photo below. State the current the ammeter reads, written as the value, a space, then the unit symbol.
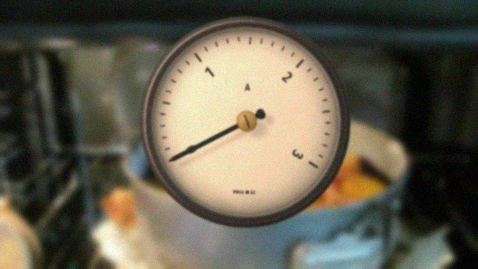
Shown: 0 A
